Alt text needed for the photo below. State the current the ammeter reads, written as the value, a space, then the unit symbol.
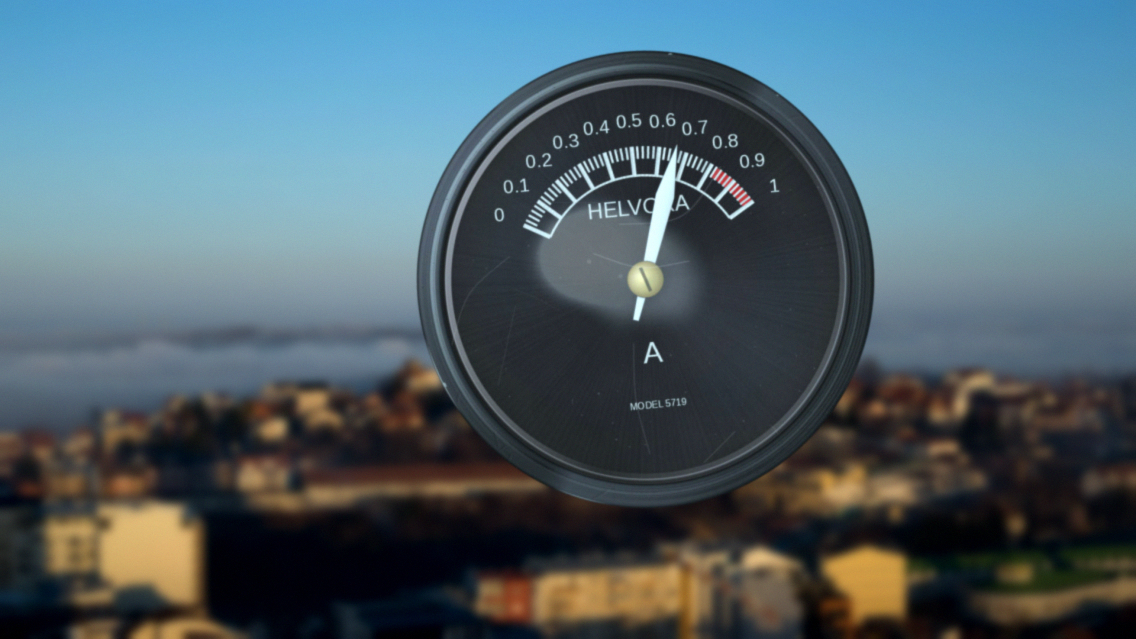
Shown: 0.66 A
